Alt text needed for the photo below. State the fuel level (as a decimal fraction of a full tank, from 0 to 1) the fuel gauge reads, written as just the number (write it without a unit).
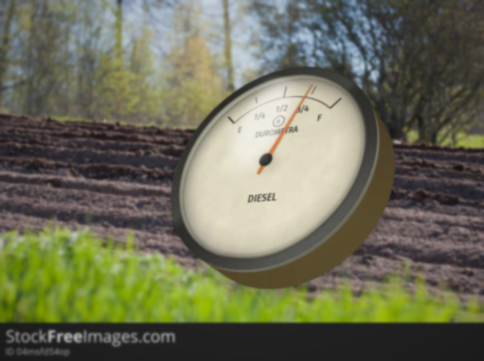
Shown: 0.75
